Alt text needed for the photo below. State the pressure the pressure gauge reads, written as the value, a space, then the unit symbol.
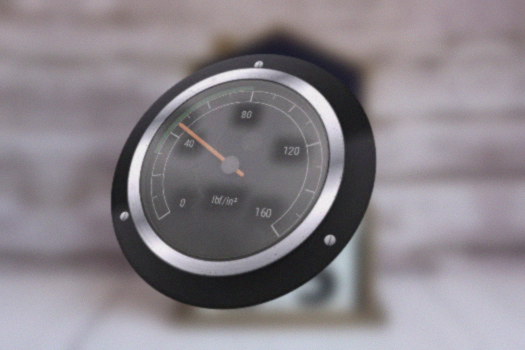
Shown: 45 psi
